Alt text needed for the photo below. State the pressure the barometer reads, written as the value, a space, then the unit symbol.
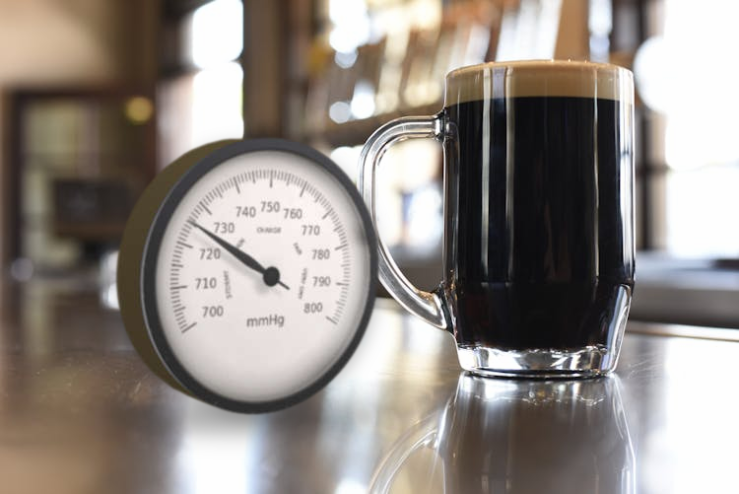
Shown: 725 mmHg
